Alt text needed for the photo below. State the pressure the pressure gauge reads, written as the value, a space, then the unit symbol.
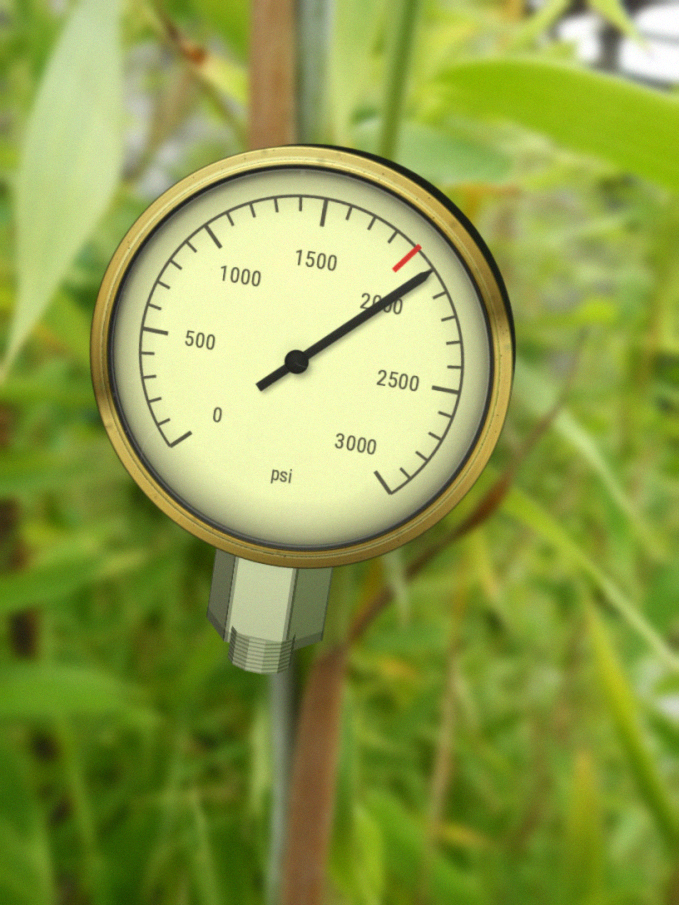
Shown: 2000 psi
